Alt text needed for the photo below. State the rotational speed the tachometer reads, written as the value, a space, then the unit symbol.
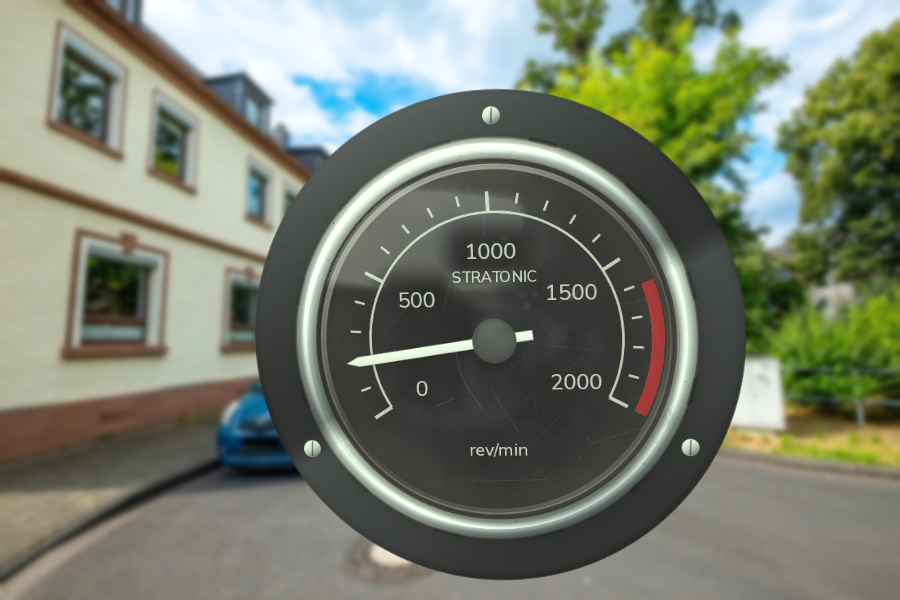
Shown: 200 rpm
